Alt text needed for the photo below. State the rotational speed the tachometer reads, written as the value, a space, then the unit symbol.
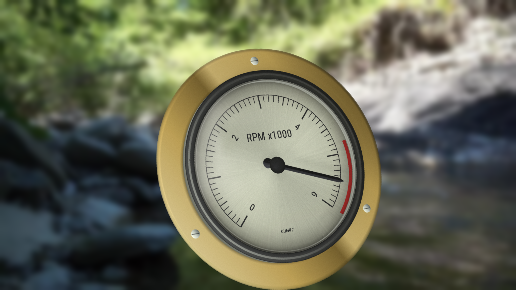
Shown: 5500 rpm
